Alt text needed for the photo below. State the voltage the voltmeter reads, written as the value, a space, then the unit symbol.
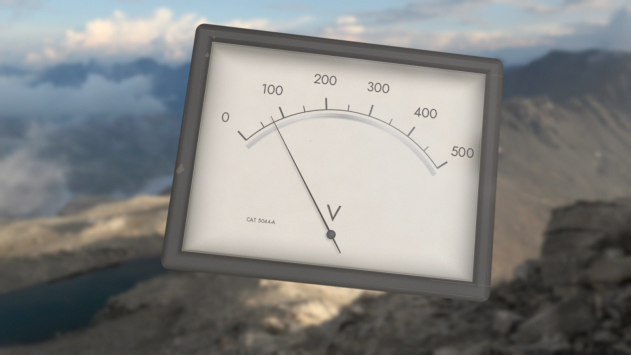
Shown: 75 V
